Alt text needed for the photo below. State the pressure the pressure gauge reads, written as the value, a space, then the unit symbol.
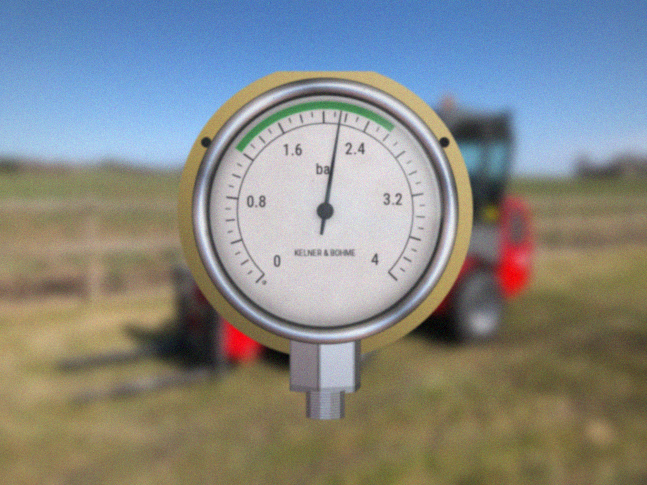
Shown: 2.15 bar
